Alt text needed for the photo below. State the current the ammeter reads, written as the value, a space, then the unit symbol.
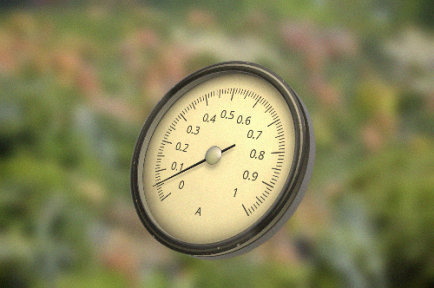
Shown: 0.05 A
